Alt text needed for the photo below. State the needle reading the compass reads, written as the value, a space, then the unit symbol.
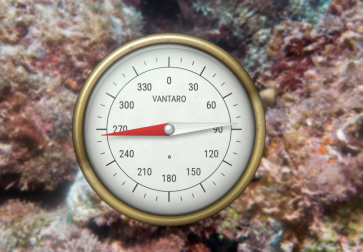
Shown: 265 °
